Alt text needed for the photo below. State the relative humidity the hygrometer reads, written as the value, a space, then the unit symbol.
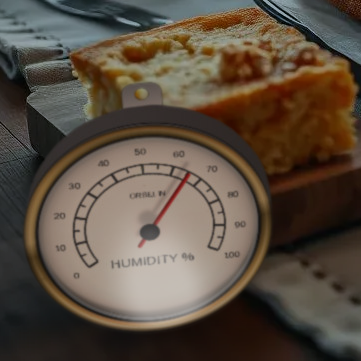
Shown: 65 %
